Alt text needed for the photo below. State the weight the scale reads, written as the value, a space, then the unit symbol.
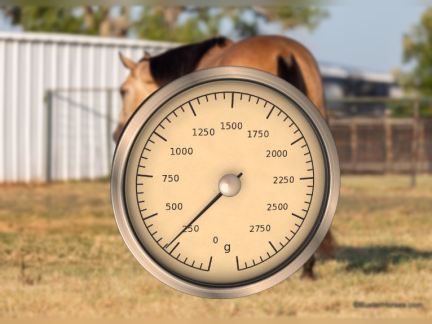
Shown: 300 g
